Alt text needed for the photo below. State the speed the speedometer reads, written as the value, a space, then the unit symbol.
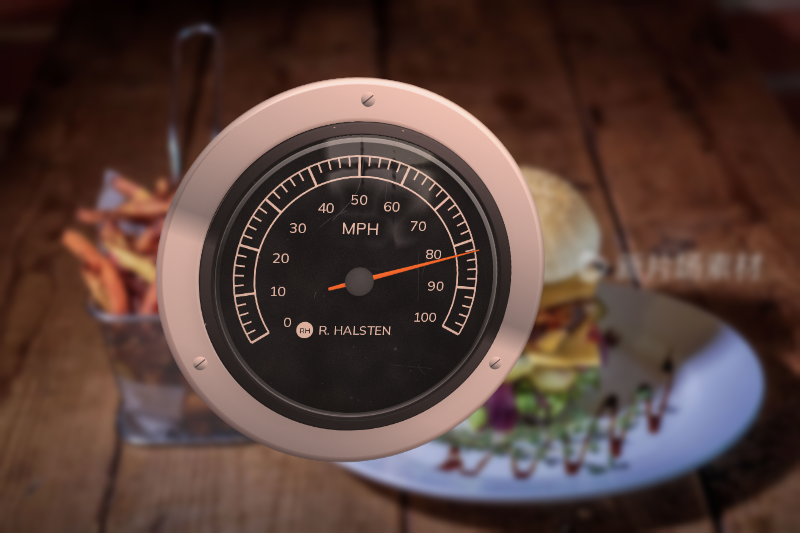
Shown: 82 mph
